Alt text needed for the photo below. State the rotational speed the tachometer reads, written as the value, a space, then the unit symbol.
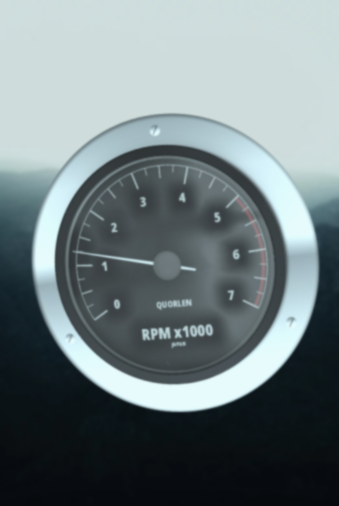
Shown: 1250 rpm
